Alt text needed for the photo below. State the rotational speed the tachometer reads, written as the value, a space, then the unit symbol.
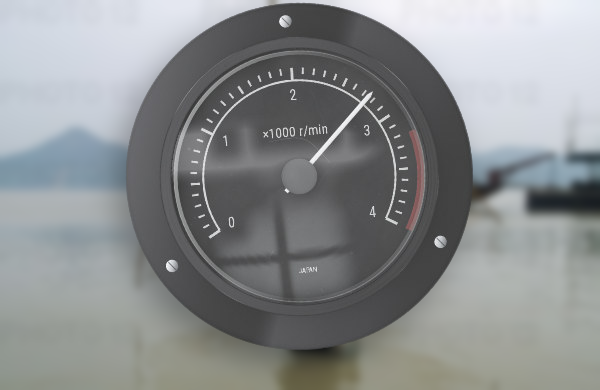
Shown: 2750 rpm
